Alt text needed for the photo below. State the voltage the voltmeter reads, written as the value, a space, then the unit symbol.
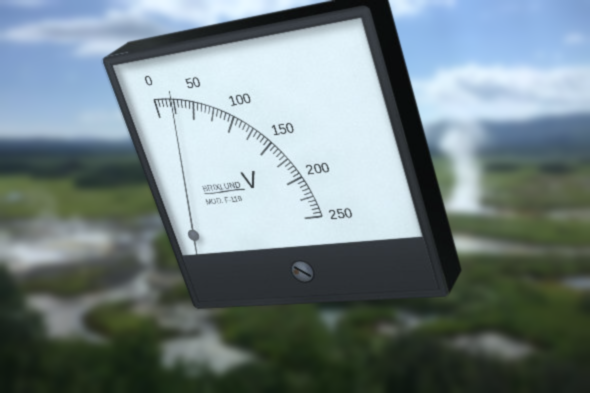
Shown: 25 V
